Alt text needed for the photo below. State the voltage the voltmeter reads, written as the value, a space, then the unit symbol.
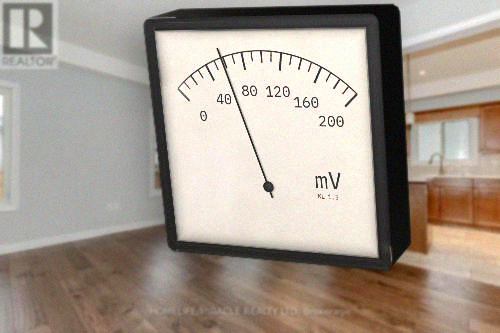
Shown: 60 mV
